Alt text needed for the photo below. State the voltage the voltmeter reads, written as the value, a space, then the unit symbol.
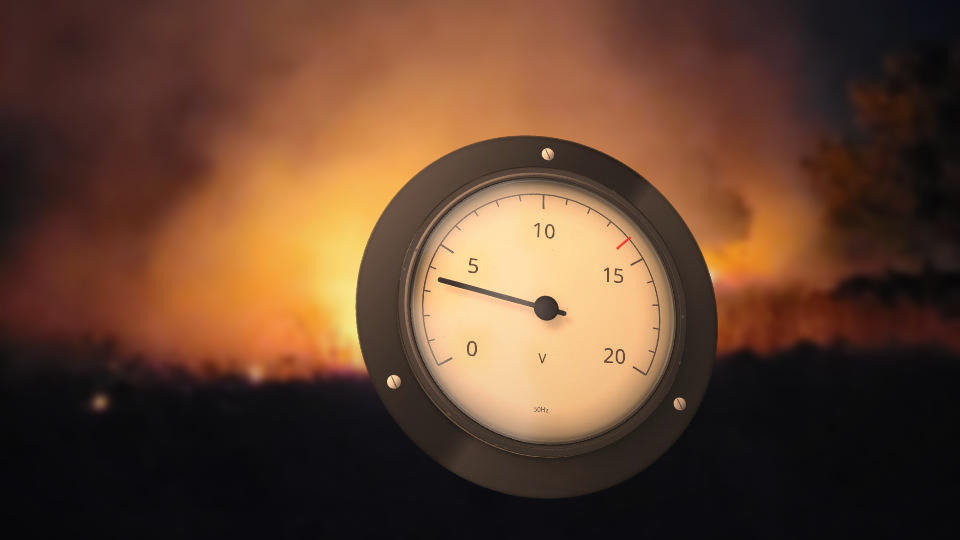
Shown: 3.5 V
